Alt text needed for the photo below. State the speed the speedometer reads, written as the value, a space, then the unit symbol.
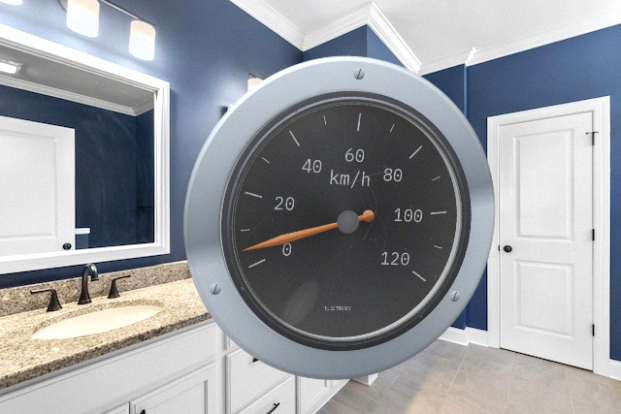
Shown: 5 km/h
